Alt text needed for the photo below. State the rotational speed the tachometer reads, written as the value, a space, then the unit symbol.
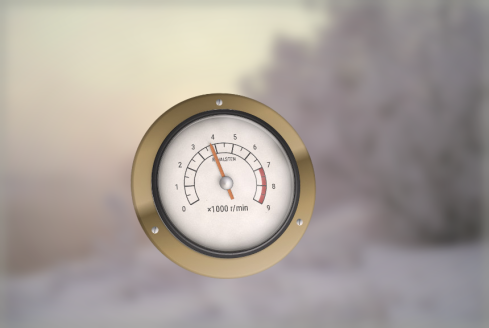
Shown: 3750 rpm
